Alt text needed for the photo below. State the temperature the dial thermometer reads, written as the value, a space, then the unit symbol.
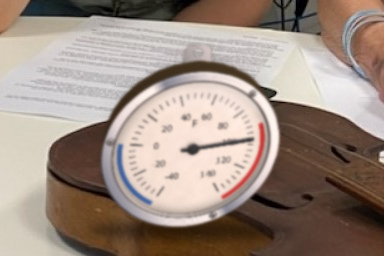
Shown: 100 °F
